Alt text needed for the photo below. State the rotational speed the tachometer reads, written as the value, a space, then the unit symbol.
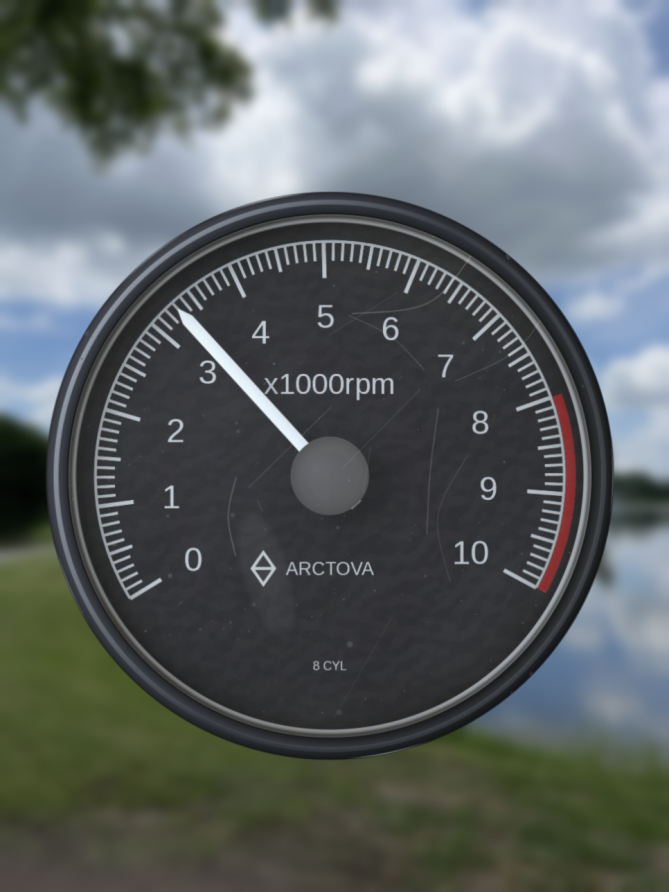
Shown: 3300 rpm
